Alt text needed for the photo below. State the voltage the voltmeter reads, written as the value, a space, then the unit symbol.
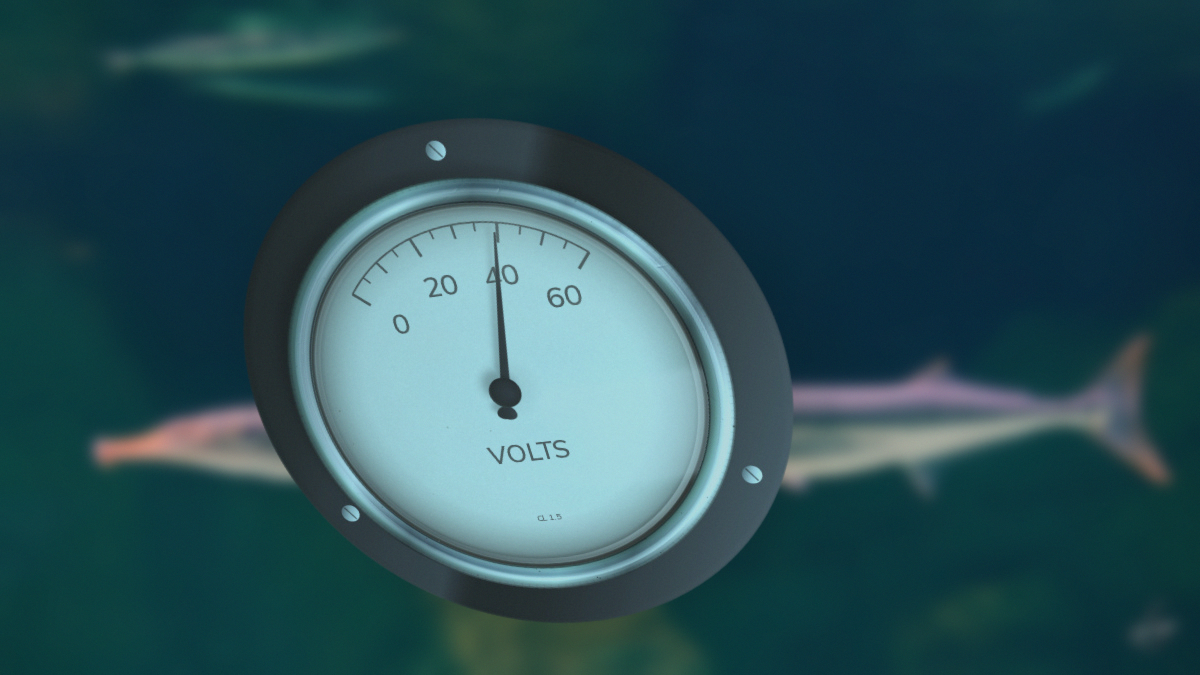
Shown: 40 V
